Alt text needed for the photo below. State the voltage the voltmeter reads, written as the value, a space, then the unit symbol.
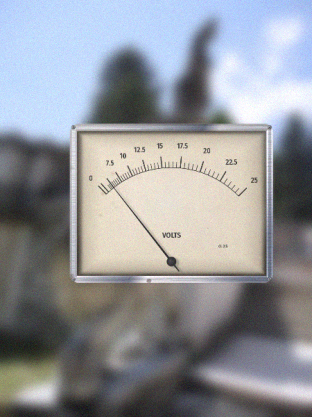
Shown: 5 V
